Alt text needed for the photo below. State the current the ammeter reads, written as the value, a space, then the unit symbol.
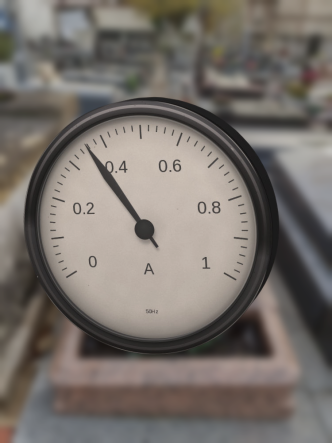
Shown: 0.36 A
